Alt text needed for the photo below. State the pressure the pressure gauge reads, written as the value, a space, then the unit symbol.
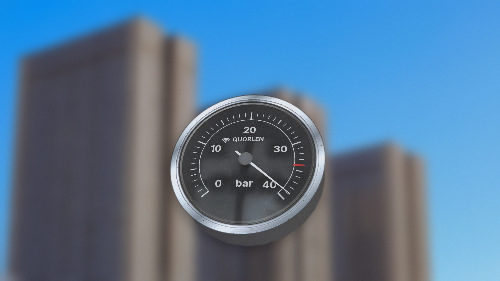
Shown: 39 bar
